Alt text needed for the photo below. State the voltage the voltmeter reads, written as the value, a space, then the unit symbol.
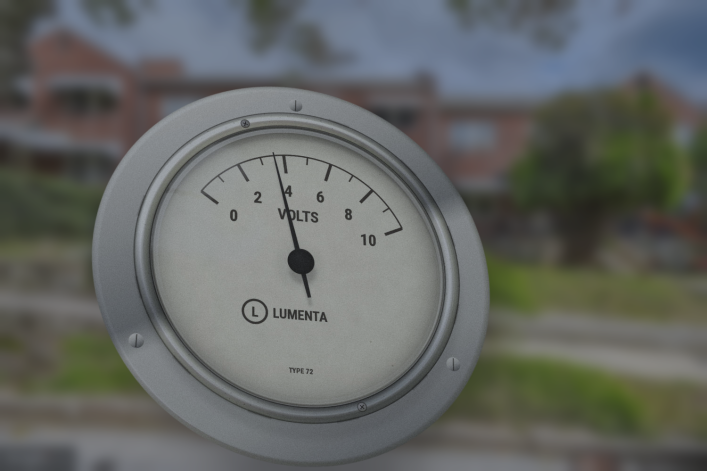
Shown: 3.5 V
